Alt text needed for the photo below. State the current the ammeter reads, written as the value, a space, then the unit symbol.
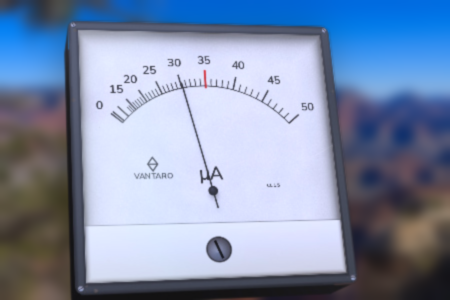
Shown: 30 µA
